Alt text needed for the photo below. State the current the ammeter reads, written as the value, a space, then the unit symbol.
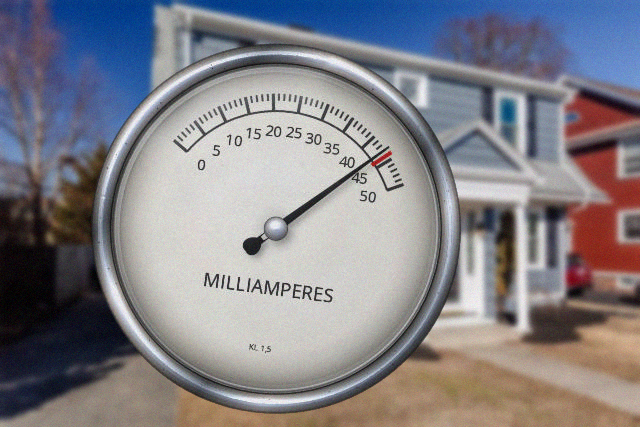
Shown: 43 mA
